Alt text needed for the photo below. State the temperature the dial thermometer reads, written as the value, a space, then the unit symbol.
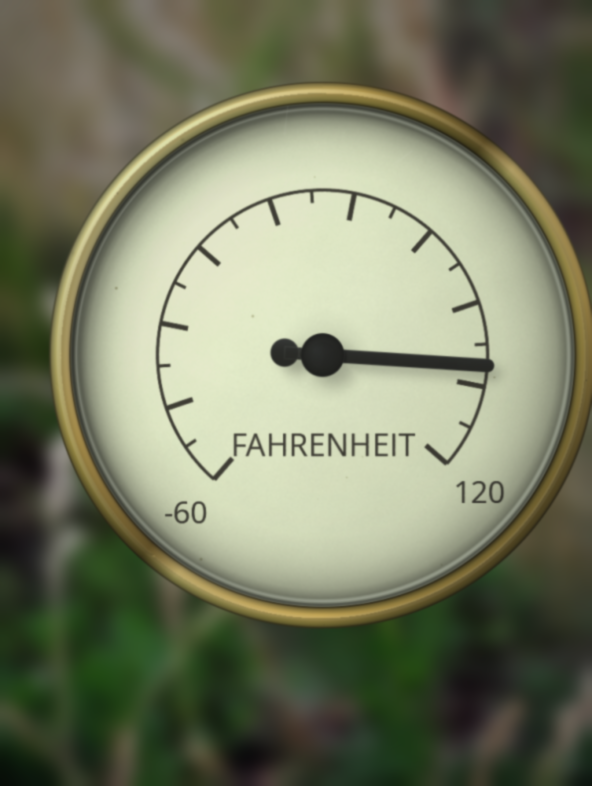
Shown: 95 °F
